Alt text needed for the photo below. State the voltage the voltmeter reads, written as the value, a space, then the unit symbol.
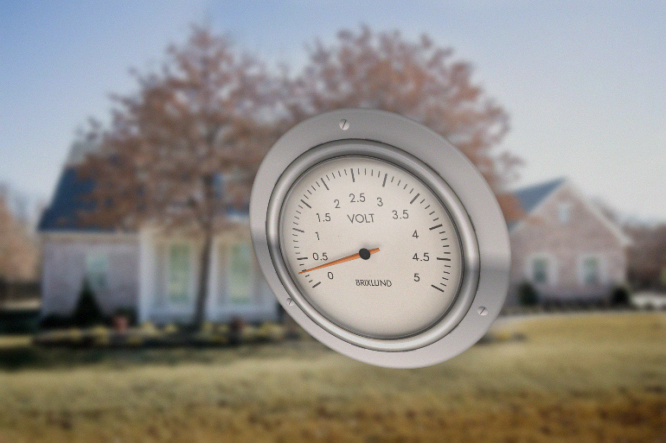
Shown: 0.3 V
